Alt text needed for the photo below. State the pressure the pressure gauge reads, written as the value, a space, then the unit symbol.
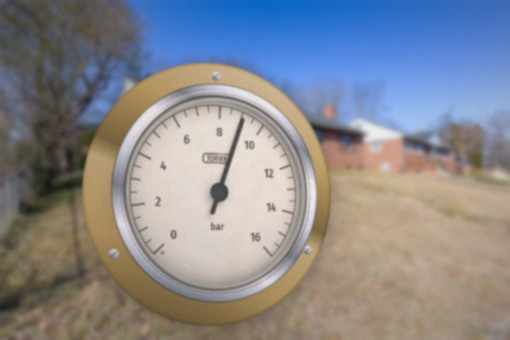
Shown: 9 bar
